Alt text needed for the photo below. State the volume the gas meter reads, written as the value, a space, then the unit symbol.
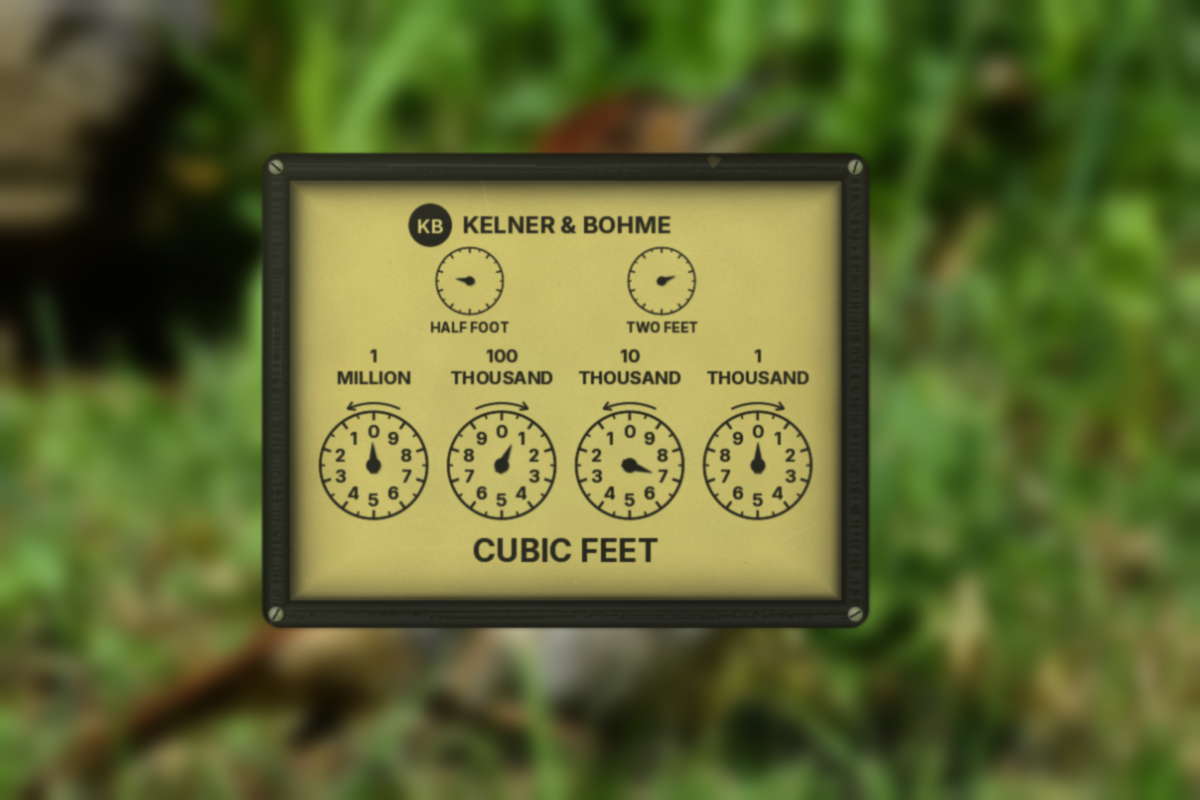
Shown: 7000 ft³
